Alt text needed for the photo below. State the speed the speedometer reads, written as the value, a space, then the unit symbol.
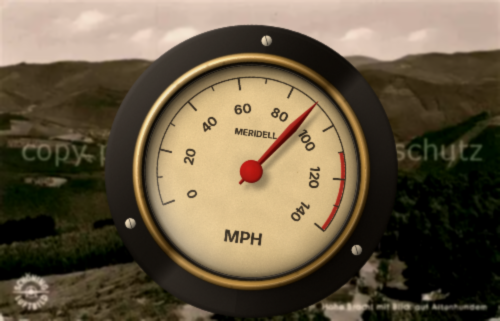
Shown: 90 mph
